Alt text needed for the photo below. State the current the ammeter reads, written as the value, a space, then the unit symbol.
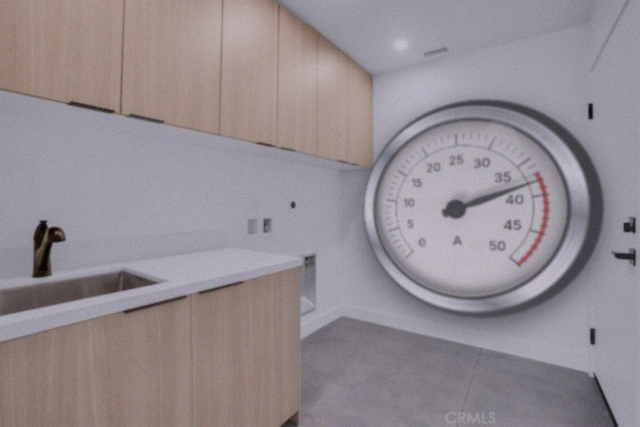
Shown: 38 A
